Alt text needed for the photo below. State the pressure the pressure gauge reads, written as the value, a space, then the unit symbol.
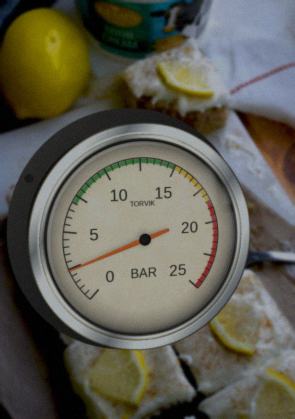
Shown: 2.5 bar
